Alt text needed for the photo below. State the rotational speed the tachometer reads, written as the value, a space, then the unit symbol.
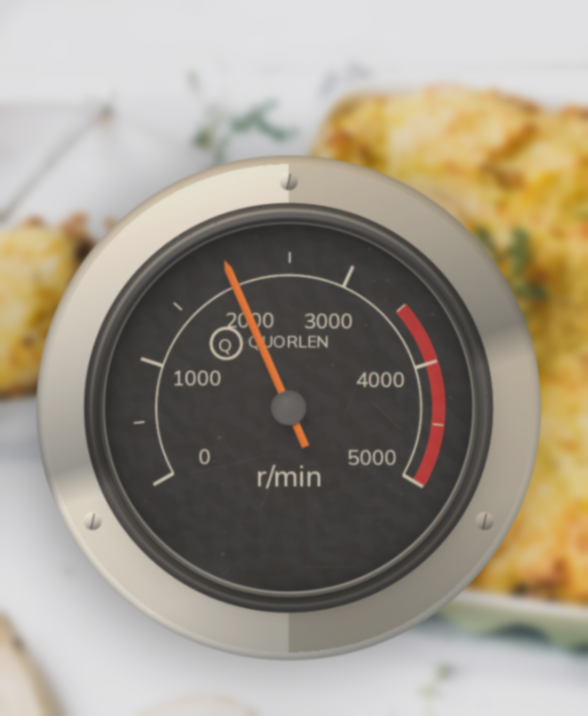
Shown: 2000 rpm
